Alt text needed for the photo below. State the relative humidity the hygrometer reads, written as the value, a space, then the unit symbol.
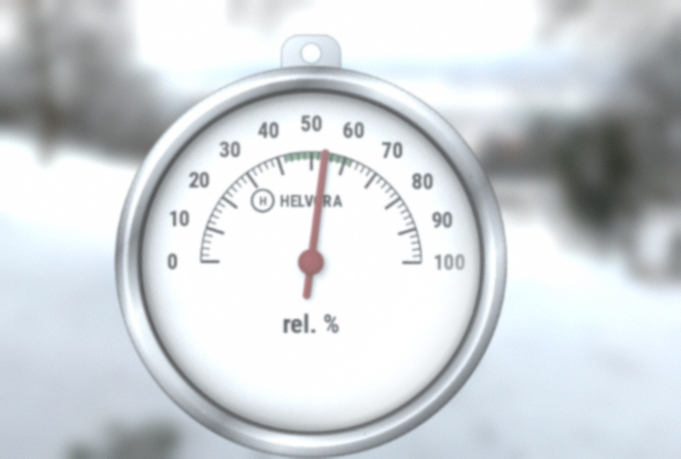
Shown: 54 %
